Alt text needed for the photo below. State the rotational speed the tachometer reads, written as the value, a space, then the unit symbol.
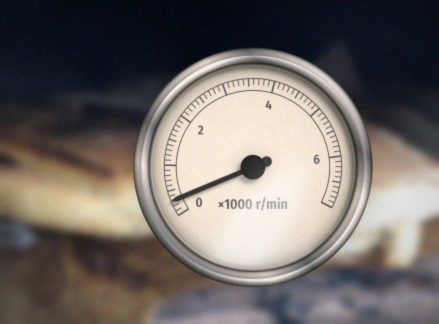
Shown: 300 rpm
